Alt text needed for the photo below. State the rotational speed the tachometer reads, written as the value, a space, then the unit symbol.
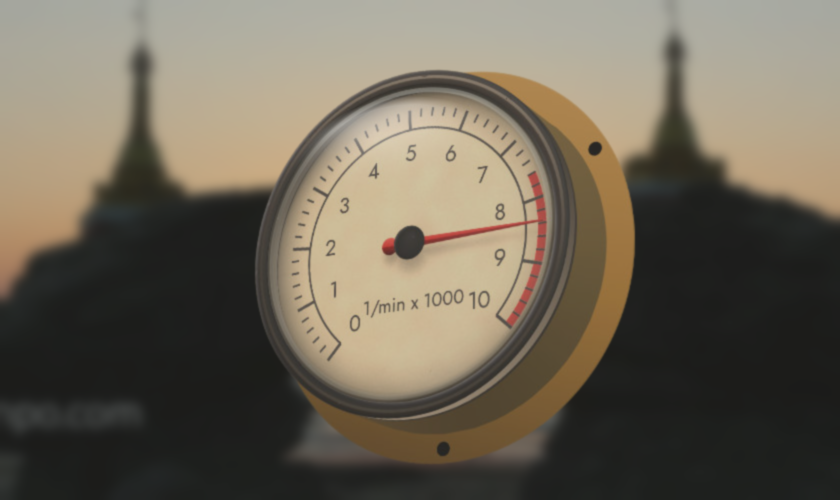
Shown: 8400 rpm
